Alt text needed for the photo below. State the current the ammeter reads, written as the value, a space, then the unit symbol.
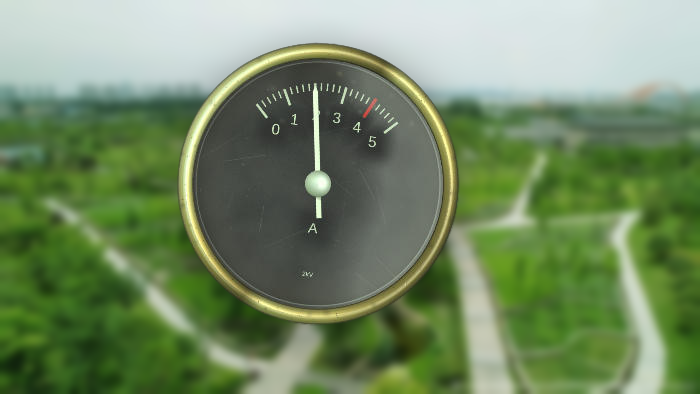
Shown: 2 A
